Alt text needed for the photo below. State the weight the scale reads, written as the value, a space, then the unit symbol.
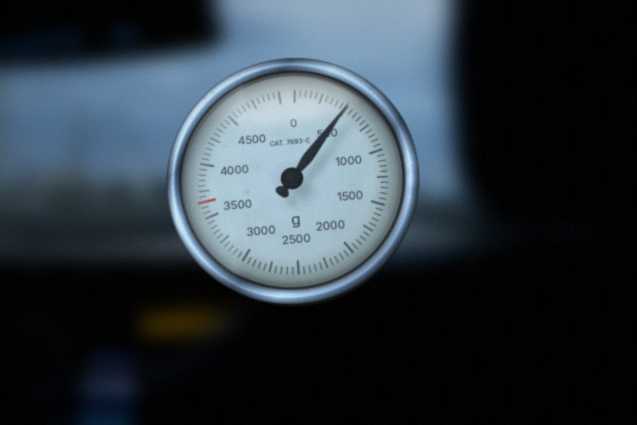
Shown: 500 g
